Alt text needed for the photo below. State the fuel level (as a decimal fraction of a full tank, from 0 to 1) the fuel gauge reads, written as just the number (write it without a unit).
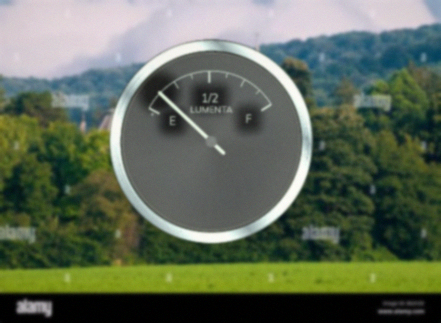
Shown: 0.125
